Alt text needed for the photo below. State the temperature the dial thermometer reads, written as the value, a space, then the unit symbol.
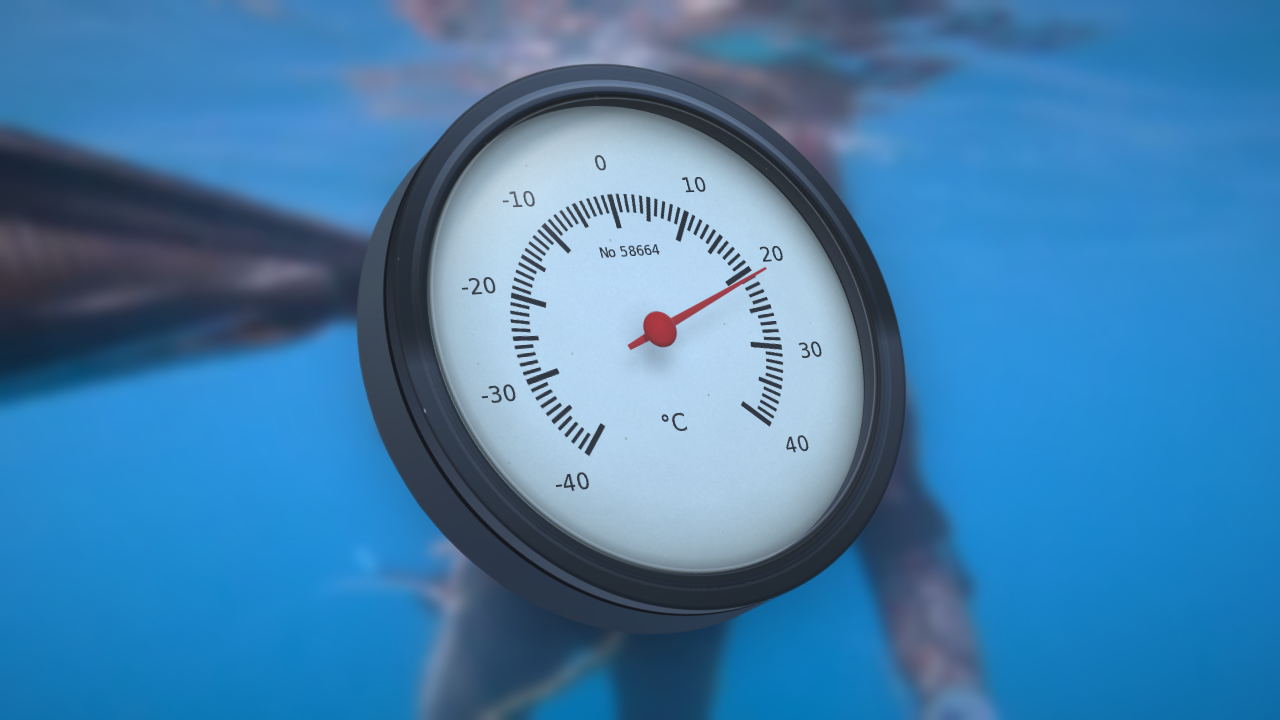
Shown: 21 °C
